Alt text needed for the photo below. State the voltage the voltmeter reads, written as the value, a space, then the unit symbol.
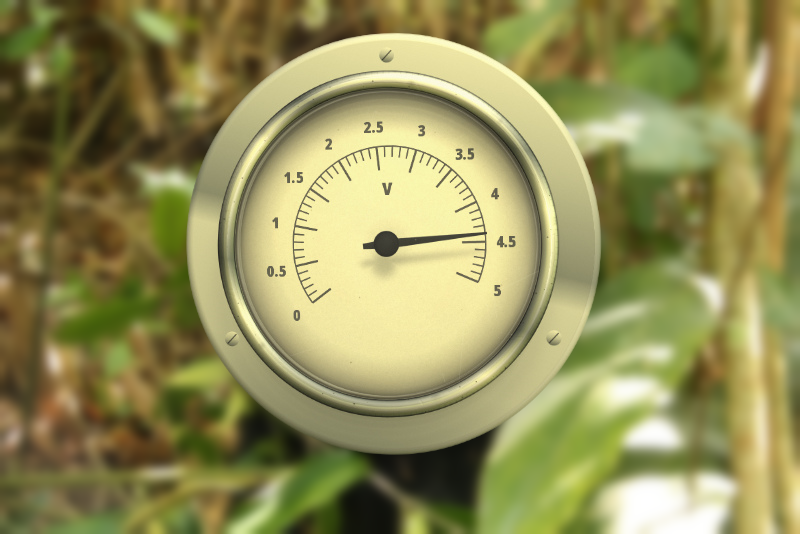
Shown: 4.4 V
